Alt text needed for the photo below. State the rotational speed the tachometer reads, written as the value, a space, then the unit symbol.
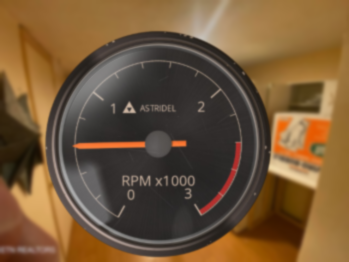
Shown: 600 rpm
